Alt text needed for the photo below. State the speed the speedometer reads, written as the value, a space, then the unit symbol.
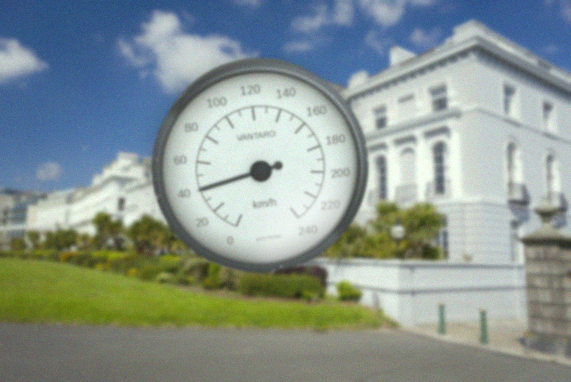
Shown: 40 km/h
